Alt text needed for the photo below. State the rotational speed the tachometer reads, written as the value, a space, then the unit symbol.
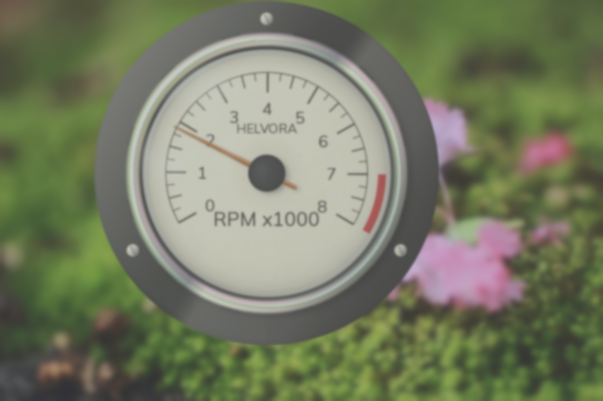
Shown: 1875 rpm
